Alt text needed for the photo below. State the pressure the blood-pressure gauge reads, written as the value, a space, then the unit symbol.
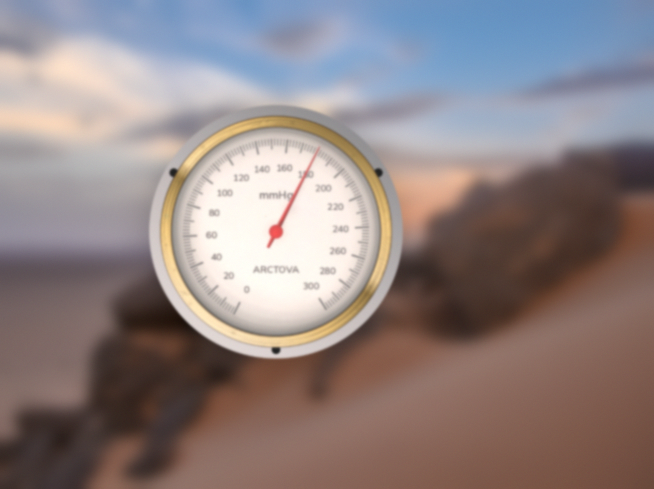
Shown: 180 mmHg
